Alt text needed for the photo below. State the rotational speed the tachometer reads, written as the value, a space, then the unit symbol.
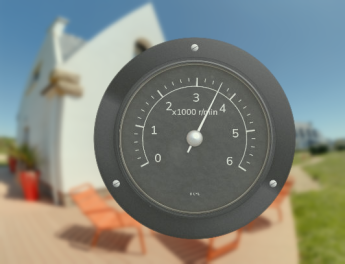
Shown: 3600 rpm
